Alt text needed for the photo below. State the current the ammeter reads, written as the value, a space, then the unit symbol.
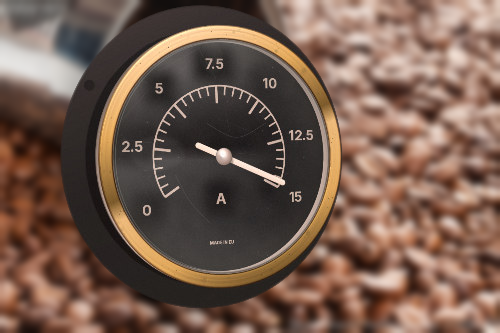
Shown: 14.75 A
